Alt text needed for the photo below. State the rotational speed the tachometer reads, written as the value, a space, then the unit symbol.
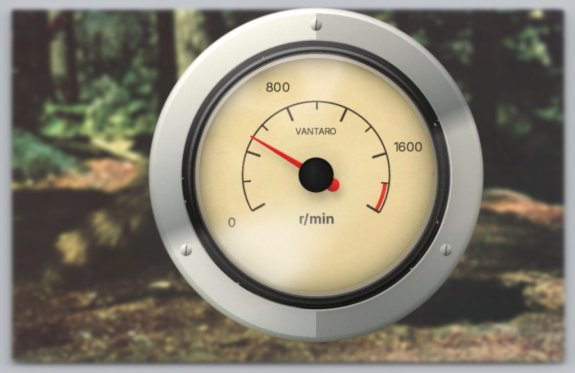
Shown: 500 rpm
